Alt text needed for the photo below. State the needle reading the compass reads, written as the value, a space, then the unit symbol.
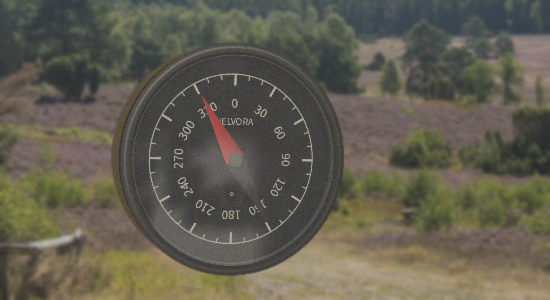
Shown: 330 °
